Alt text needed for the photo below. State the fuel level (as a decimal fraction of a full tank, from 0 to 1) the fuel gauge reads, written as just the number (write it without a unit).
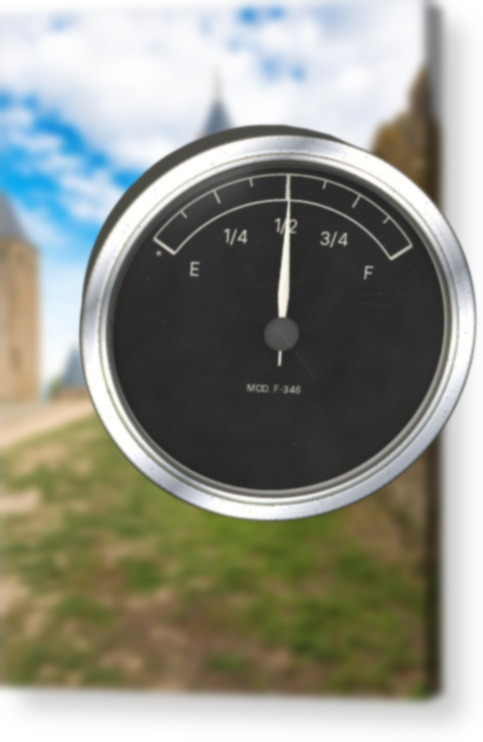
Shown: 0.5
